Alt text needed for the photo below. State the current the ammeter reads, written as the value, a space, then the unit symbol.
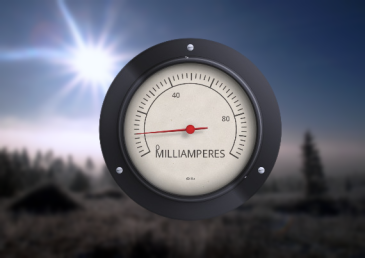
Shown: 10 mA
